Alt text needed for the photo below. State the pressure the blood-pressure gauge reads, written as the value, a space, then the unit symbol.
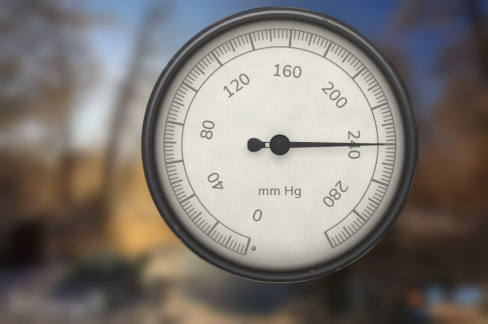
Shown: 240 mmHg
